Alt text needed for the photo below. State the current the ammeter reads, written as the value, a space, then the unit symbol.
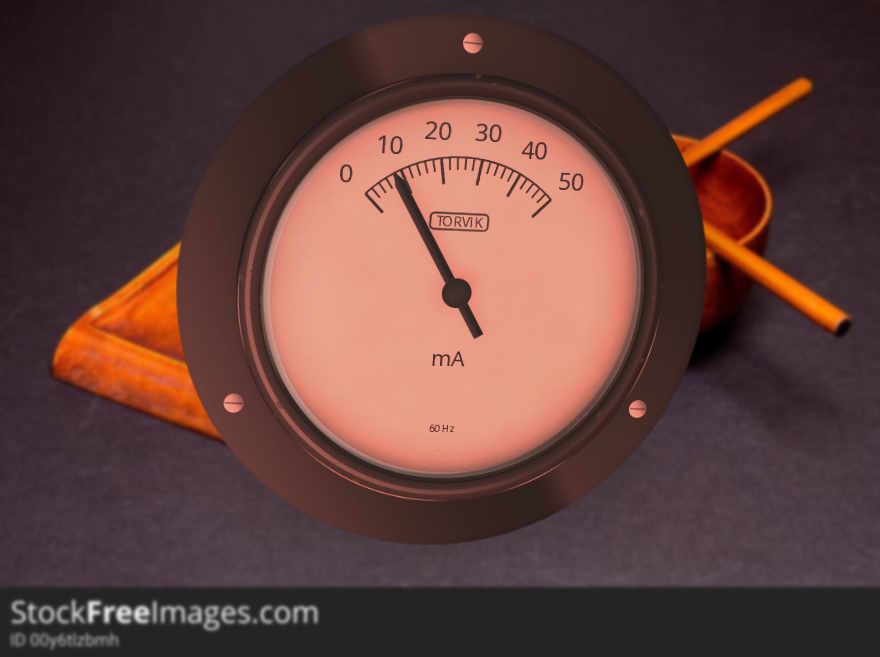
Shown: 8 mA
